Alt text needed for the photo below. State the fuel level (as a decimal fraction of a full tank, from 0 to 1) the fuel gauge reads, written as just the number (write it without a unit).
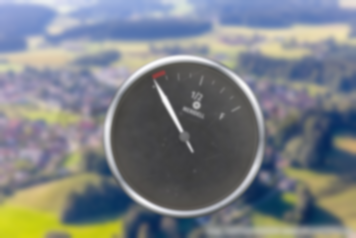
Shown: 0
